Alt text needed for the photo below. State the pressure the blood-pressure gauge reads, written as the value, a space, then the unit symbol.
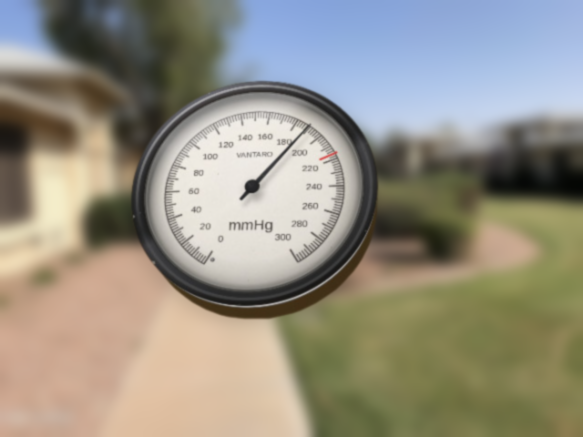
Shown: 190 mmHg
